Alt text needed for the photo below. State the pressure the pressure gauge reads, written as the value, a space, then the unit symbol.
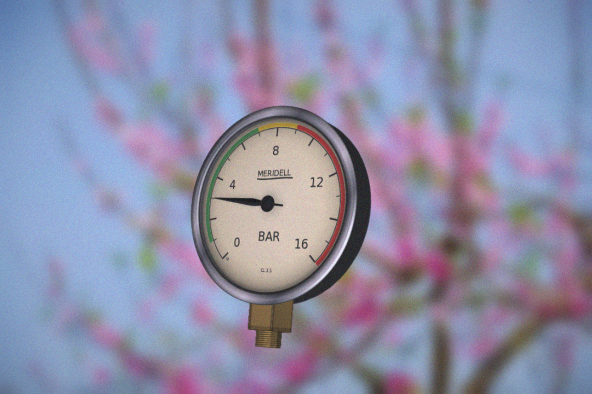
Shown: 3 bar
